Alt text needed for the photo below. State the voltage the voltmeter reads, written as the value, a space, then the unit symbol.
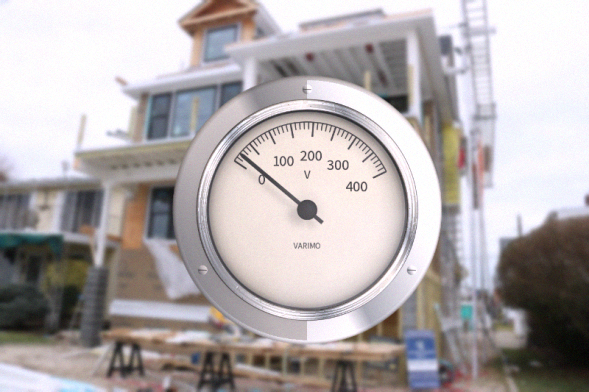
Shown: 20 V
